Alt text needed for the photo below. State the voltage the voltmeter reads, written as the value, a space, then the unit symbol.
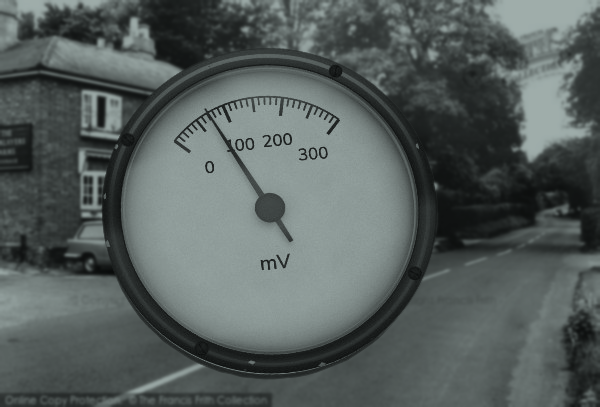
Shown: 70 mV
